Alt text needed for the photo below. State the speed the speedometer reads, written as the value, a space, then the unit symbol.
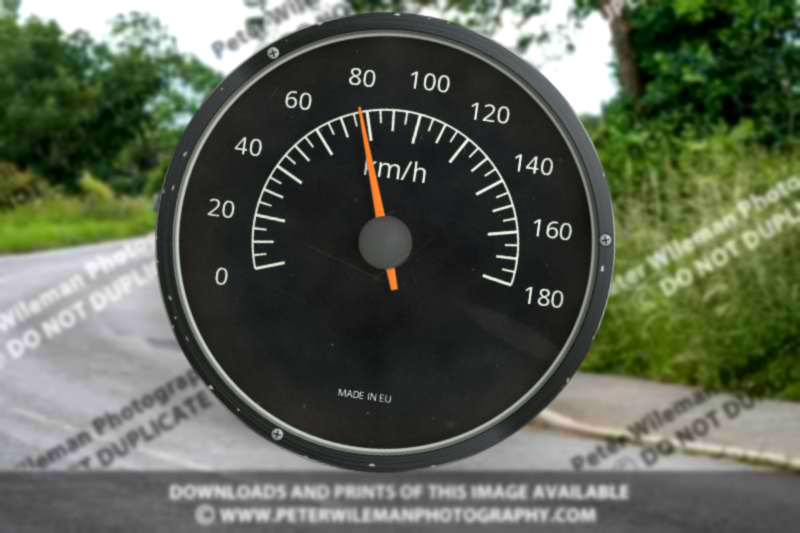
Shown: 77.5 km/h
